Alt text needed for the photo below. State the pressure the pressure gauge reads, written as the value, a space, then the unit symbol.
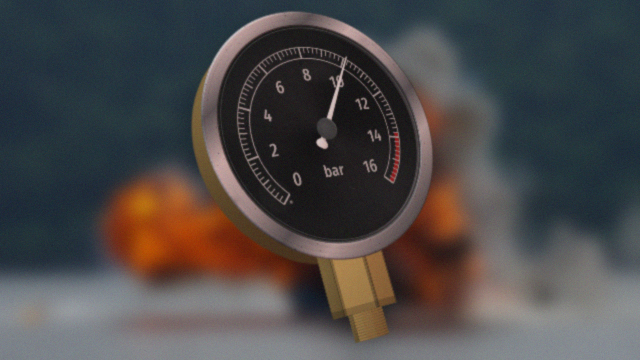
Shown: 10 bar
